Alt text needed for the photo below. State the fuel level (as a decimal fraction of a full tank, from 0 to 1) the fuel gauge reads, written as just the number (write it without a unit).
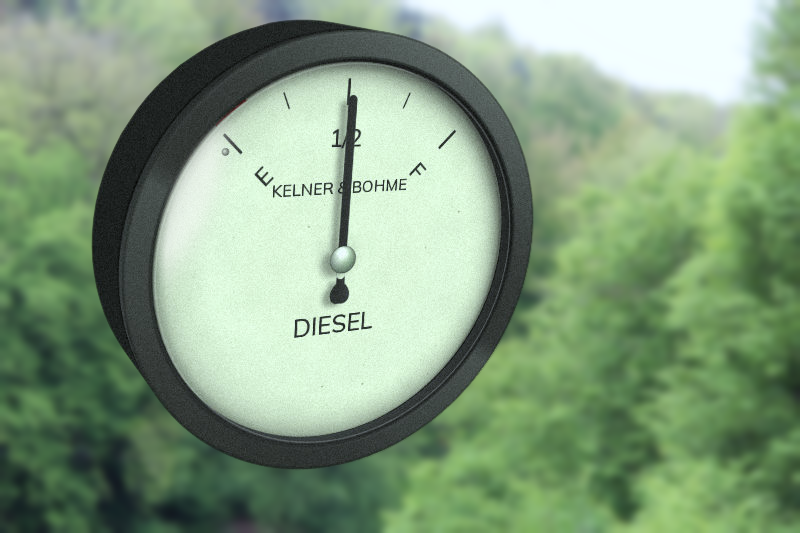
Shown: 0.5
